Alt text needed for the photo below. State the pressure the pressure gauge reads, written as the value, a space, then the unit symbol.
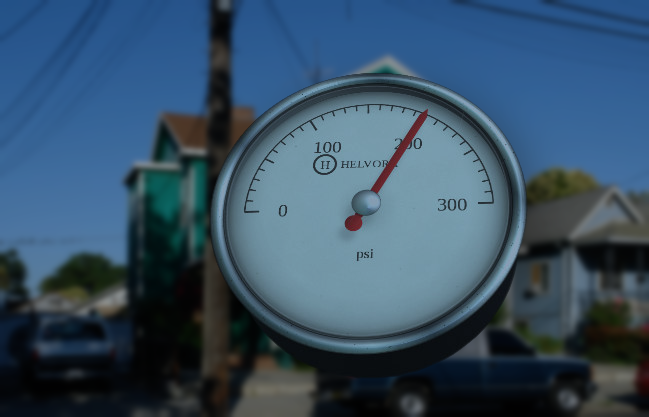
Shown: 200 psi
